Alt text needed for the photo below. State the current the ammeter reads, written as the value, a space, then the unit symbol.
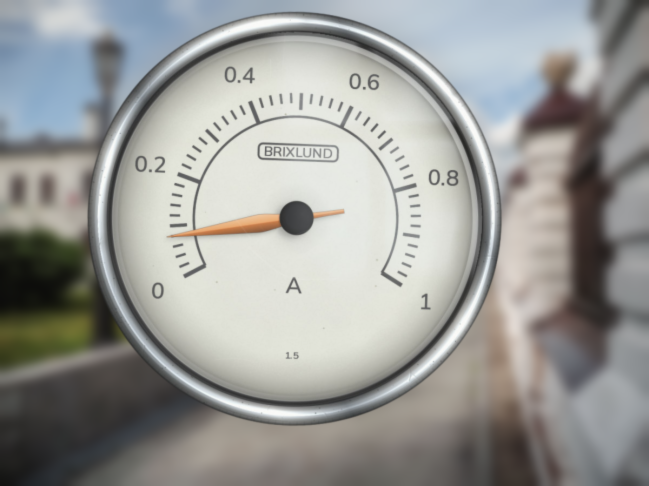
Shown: 0.08 A
